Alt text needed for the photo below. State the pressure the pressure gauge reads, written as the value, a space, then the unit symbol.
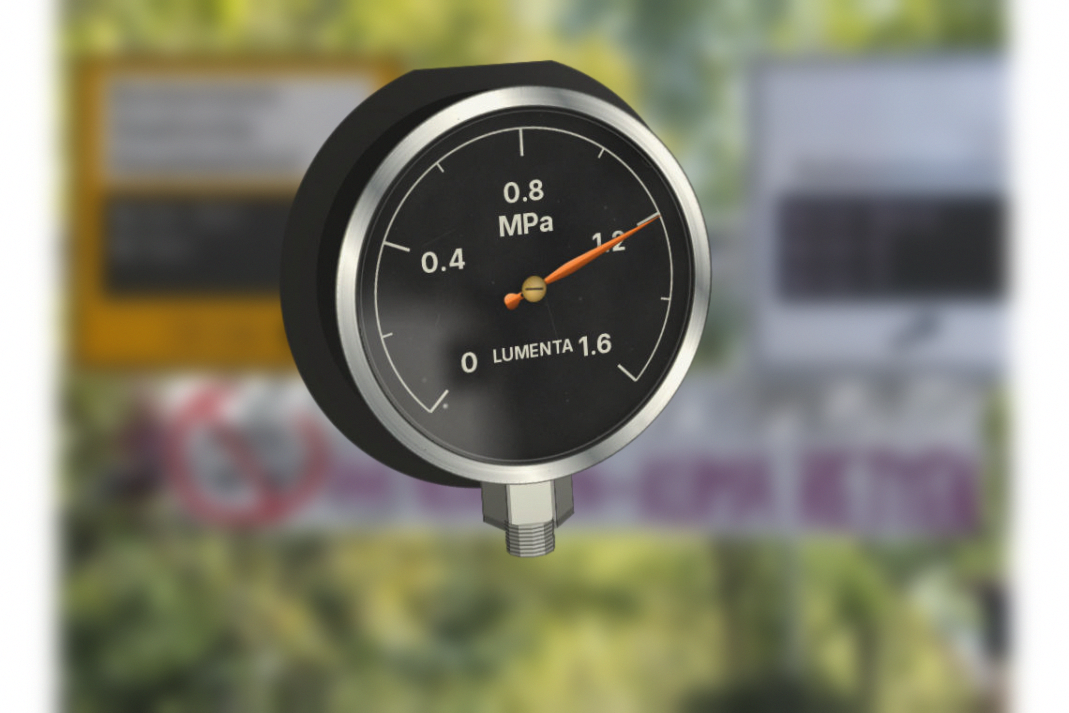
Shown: 1.2 MPa
